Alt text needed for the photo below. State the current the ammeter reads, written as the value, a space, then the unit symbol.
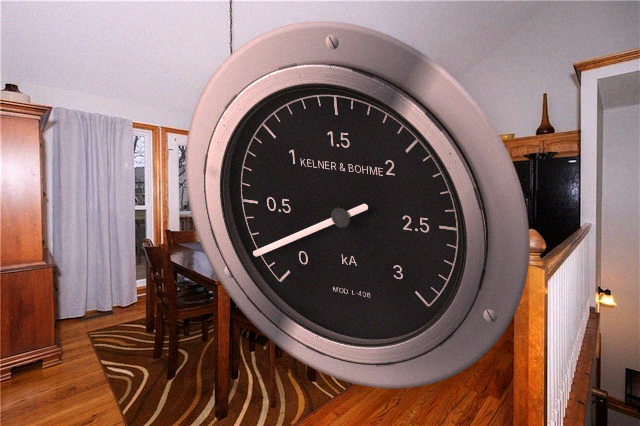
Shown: 0.2 kA
